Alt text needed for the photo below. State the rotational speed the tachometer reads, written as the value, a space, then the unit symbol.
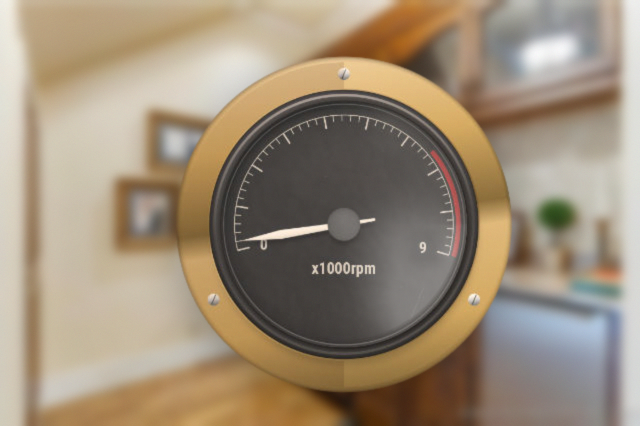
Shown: 200 rpm
